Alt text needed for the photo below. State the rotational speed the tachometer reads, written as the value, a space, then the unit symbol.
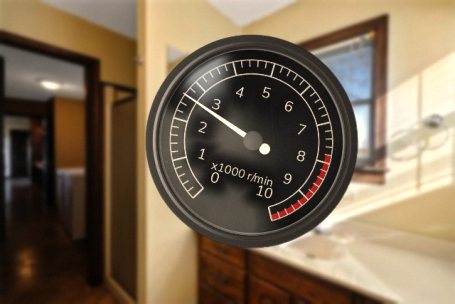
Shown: 2600 rpm
